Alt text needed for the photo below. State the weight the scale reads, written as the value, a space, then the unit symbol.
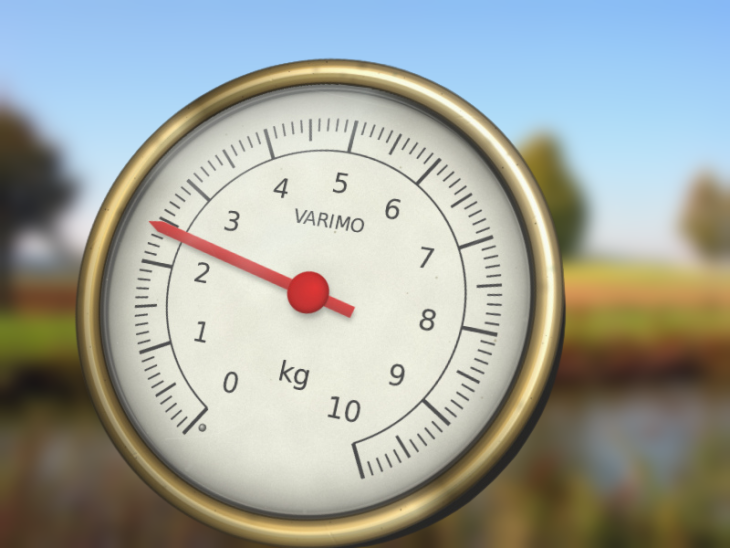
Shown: 2.4 kg
